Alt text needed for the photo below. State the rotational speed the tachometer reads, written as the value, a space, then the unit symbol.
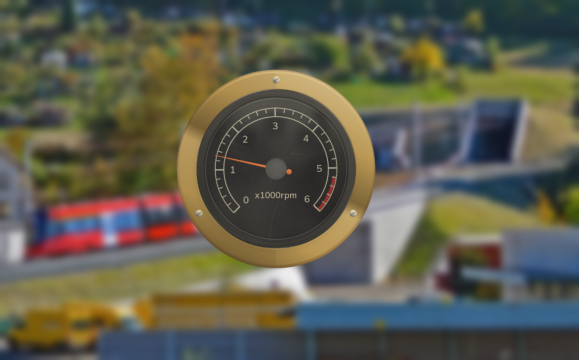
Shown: 1300 rpm
